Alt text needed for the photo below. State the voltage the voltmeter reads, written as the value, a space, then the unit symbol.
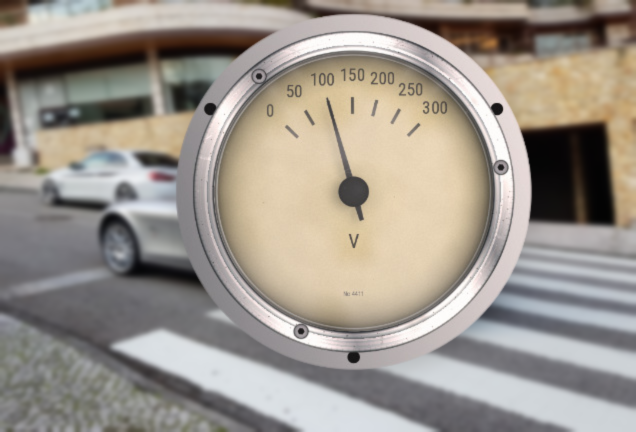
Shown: 100 V
